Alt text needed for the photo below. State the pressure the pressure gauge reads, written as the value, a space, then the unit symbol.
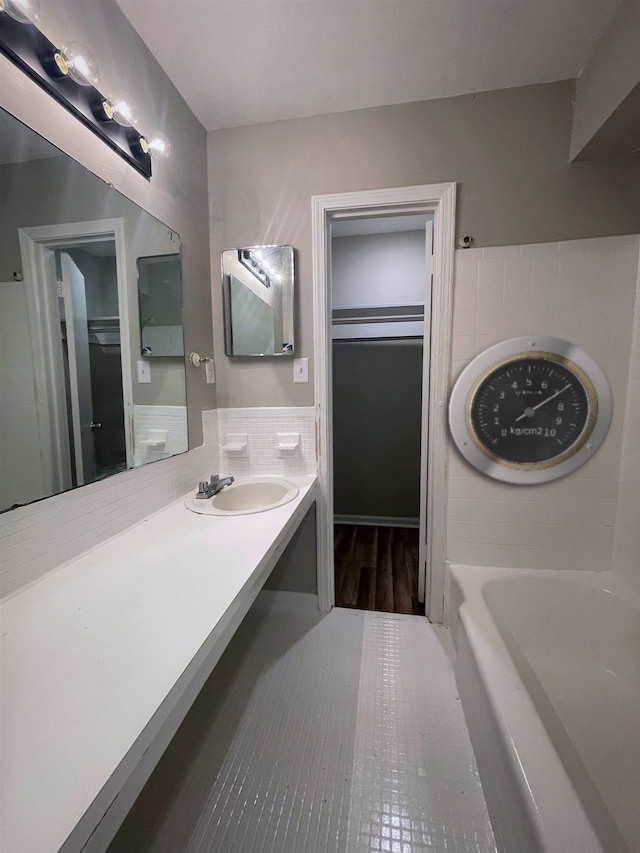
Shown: 7 kg/cm²
